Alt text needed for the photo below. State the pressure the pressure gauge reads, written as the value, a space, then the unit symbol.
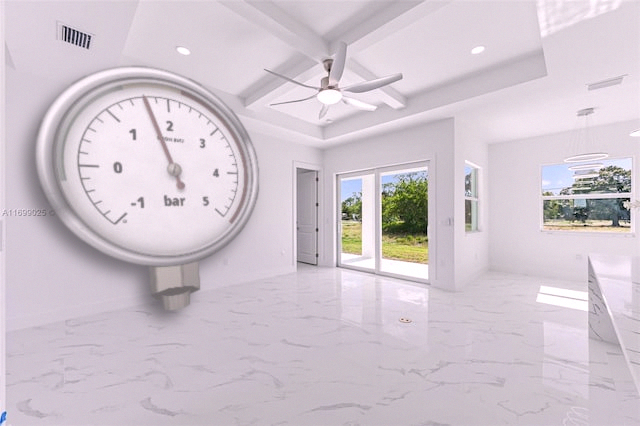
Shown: 1.6 bar
